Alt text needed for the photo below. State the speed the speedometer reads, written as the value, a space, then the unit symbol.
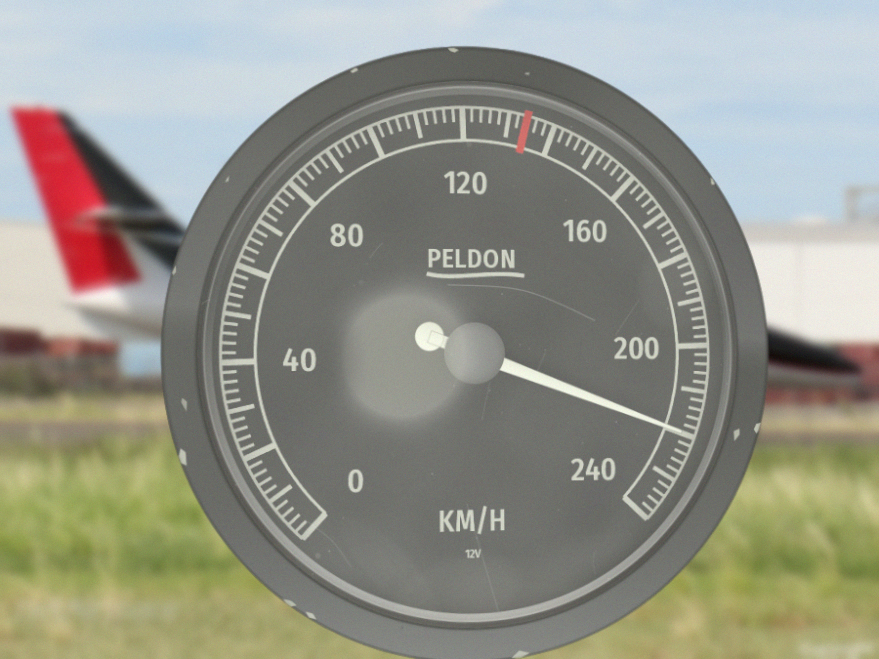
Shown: 220 km/h
